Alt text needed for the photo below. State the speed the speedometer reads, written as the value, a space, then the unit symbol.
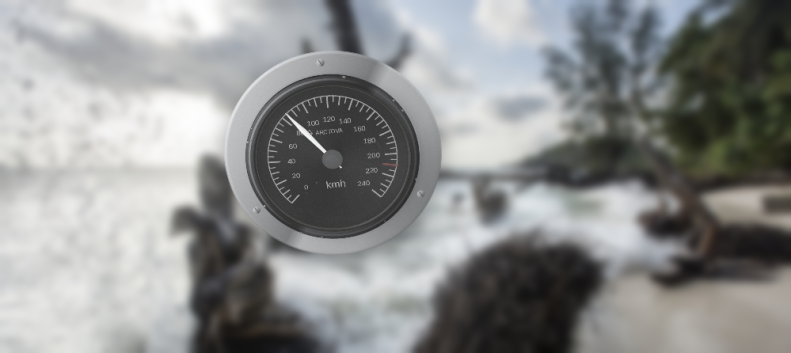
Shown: 85 km/h
